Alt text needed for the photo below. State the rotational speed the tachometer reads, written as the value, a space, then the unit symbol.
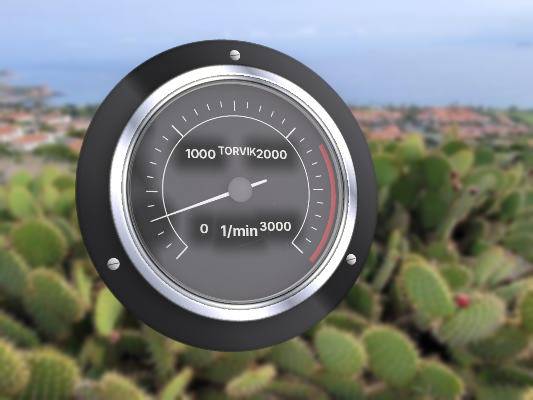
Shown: 300 rpm
